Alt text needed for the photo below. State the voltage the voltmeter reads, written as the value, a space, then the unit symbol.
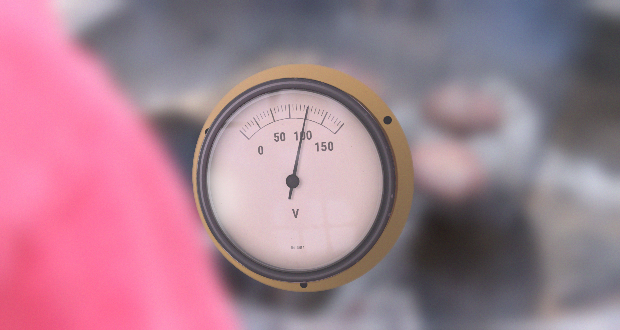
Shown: 100 V
